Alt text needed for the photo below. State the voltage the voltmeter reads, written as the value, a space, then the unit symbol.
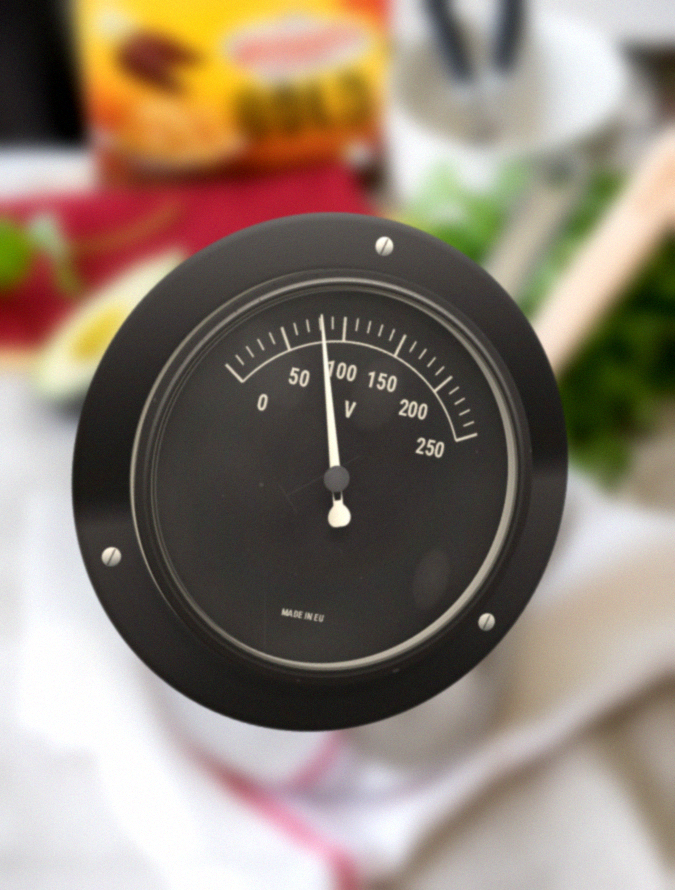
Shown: 80 V
